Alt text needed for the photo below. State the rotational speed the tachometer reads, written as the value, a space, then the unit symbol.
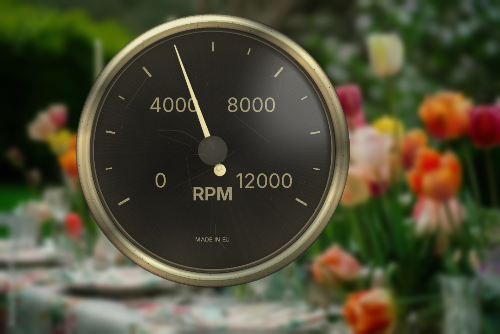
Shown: 5000 rpm
